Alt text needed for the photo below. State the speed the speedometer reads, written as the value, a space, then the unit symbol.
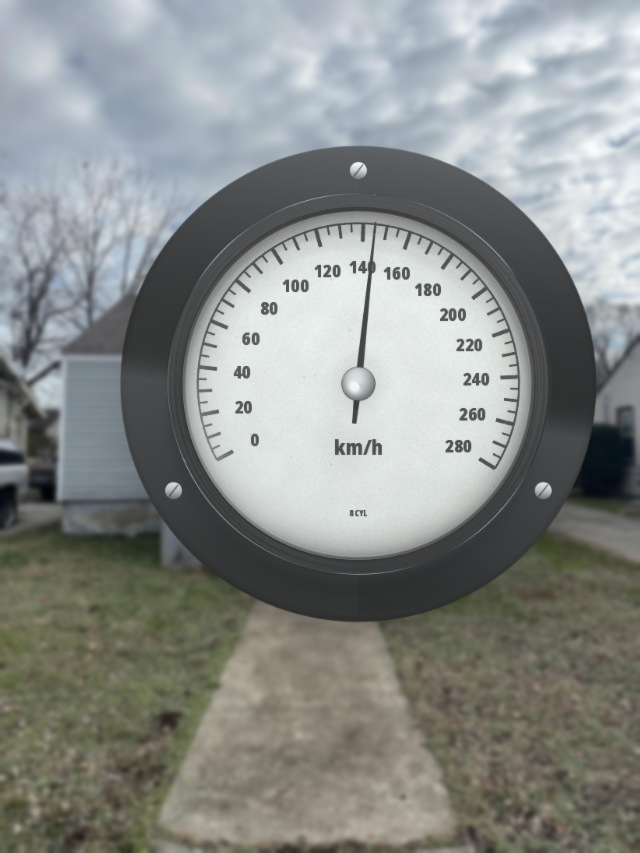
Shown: 145 km/h
